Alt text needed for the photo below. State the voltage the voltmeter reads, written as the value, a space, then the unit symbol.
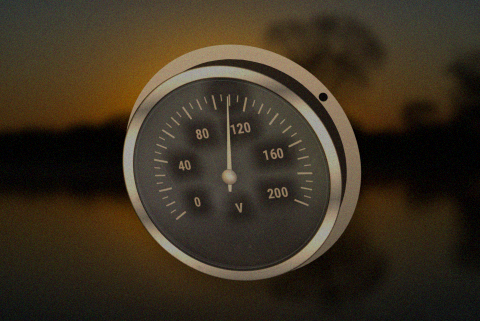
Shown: 110 V
